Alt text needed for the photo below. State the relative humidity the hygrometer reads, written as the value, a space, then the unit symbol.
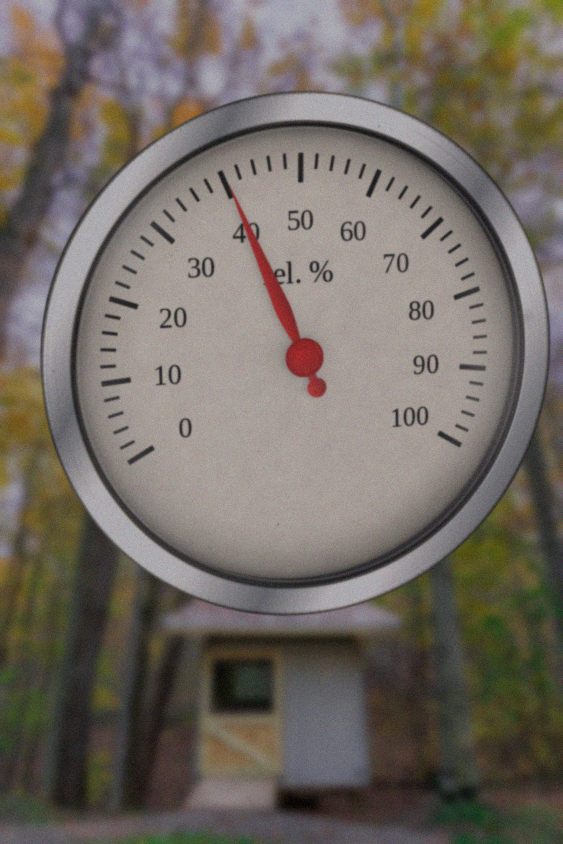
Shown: 40 %
